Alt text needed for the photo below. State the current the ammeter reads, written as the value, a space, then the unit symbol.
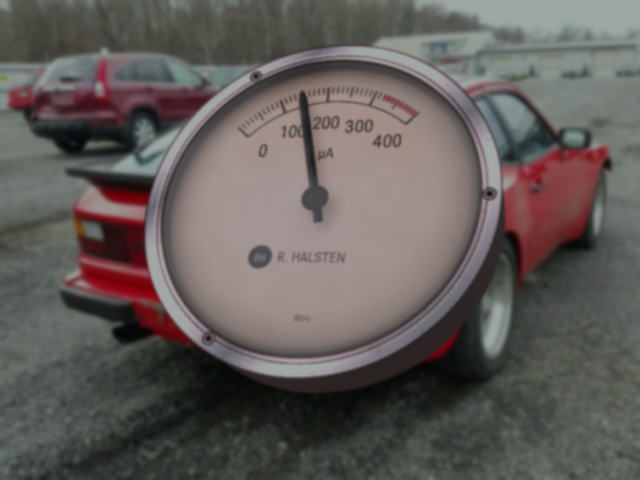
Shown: 150 µA
